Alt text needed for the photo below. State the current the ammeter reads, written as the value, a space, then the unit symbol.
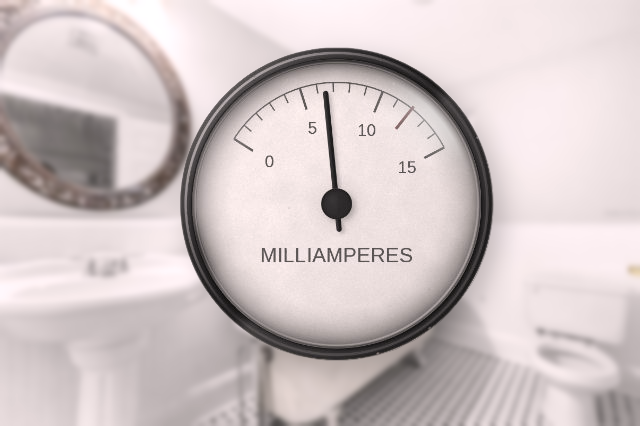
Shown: 6.5 mA
